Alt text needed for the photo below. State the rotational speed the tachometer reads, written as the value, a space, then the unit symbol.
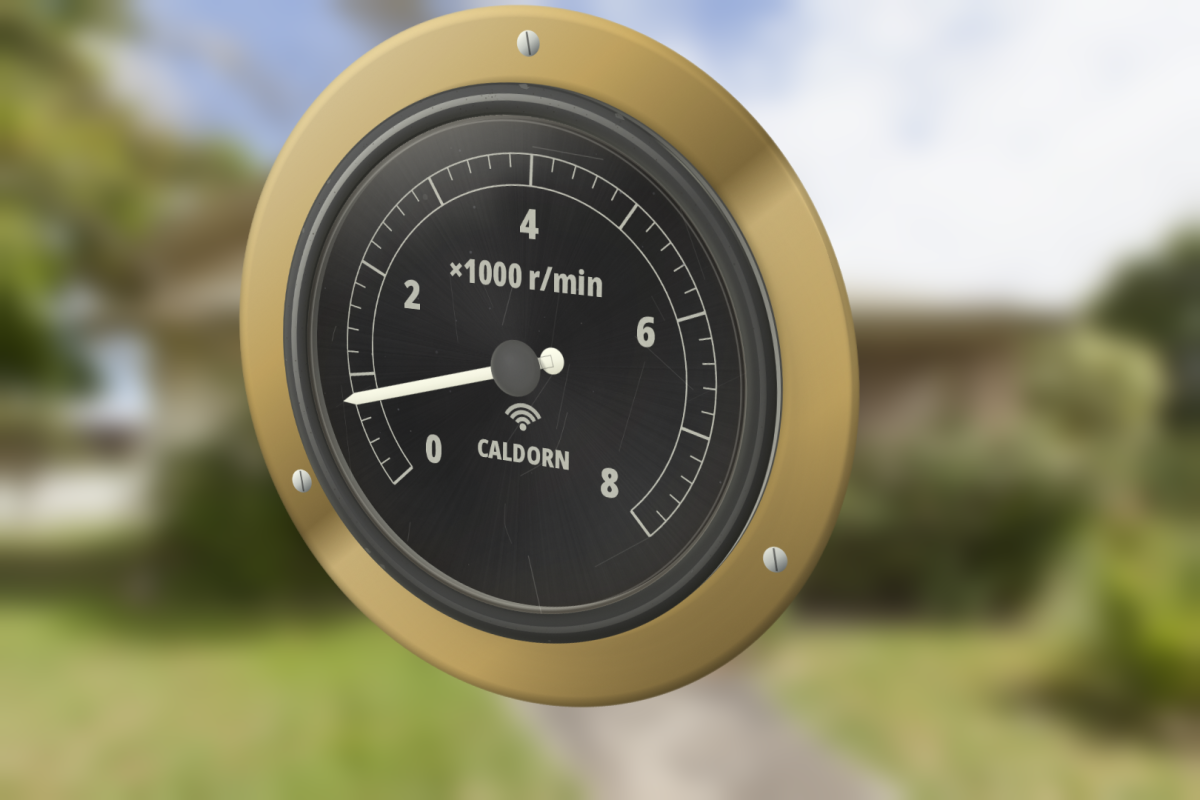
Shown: 800 rpm
